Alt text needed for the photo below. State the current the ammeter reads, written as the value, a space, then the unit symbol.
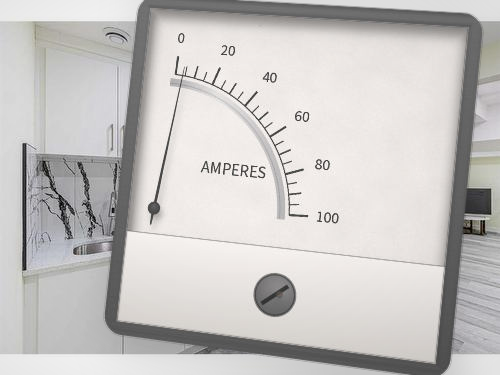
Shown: 5 A
